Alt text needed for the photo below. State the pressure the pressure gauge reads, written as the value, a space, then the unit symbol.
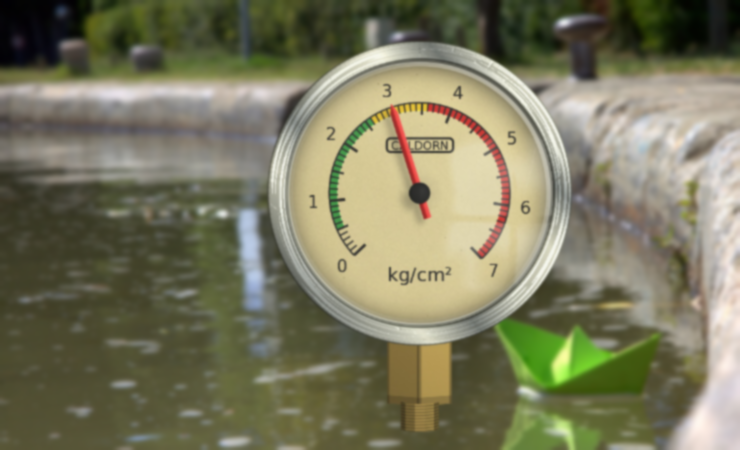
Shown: 3 kg/cm²
